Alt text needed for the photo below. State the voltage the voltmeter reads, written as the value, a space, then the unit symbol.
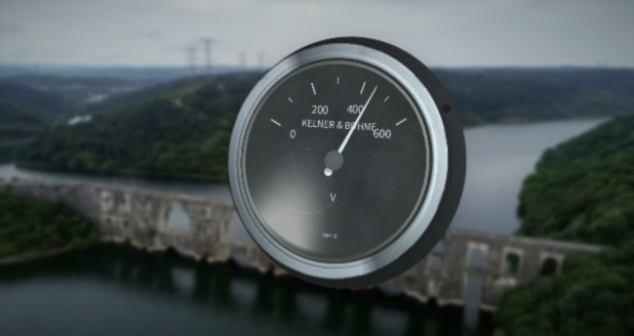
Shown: 450 V
